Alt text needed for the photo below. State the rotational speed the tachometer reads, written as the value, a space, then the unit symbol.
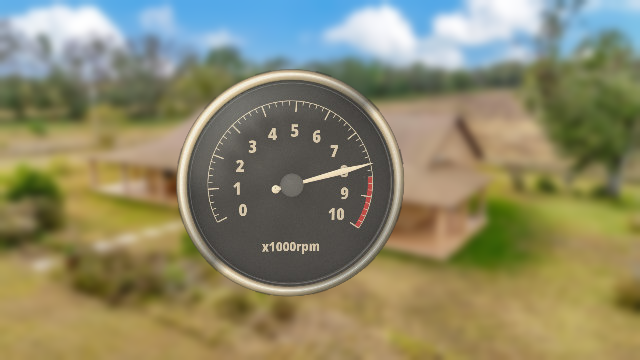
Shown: 8000 rpm
